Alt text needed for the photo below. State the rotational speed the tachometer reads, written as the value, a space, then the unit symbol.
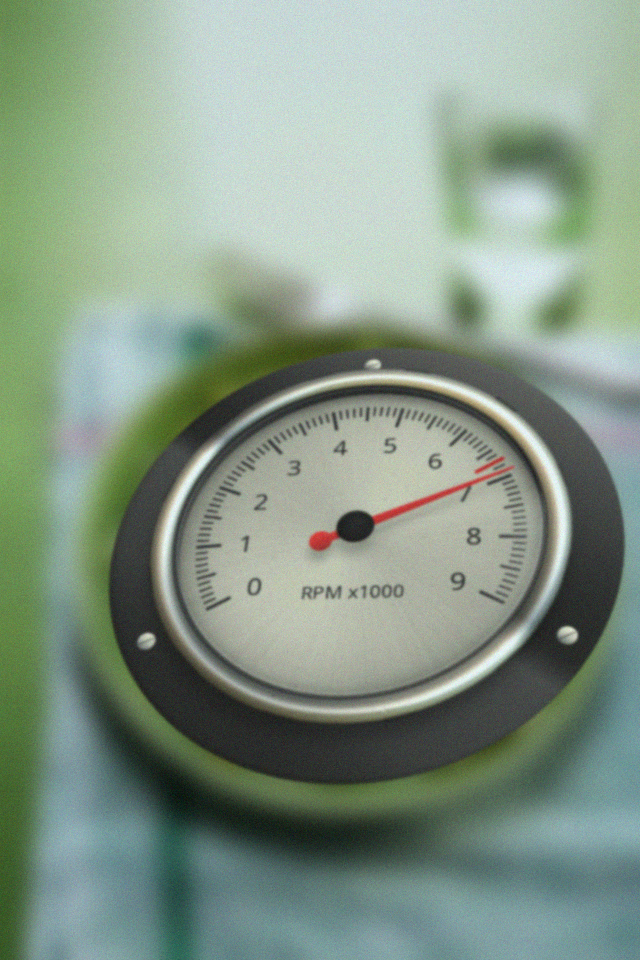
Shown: 7000 rpm
